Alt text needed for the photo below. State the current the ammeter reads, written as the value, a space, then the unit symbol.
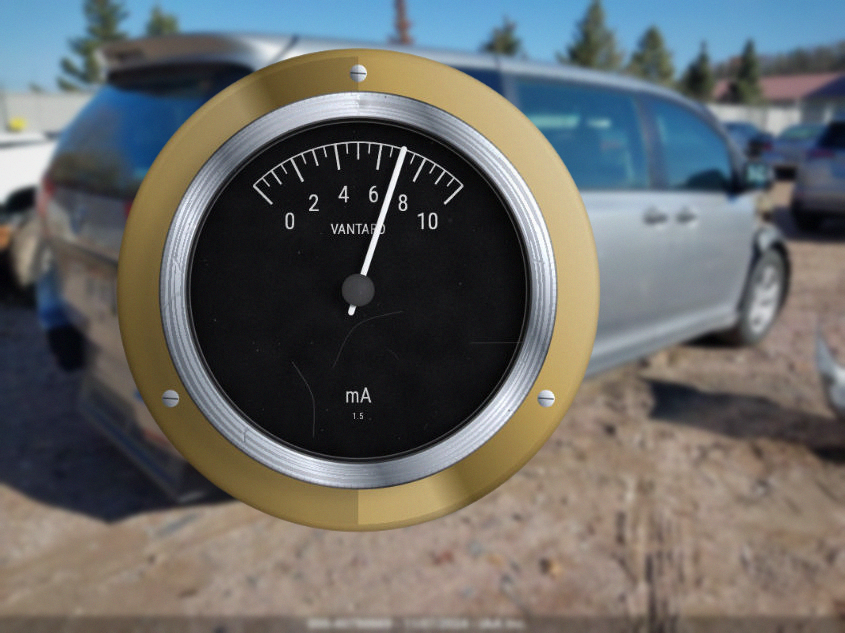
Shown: 7 mA
